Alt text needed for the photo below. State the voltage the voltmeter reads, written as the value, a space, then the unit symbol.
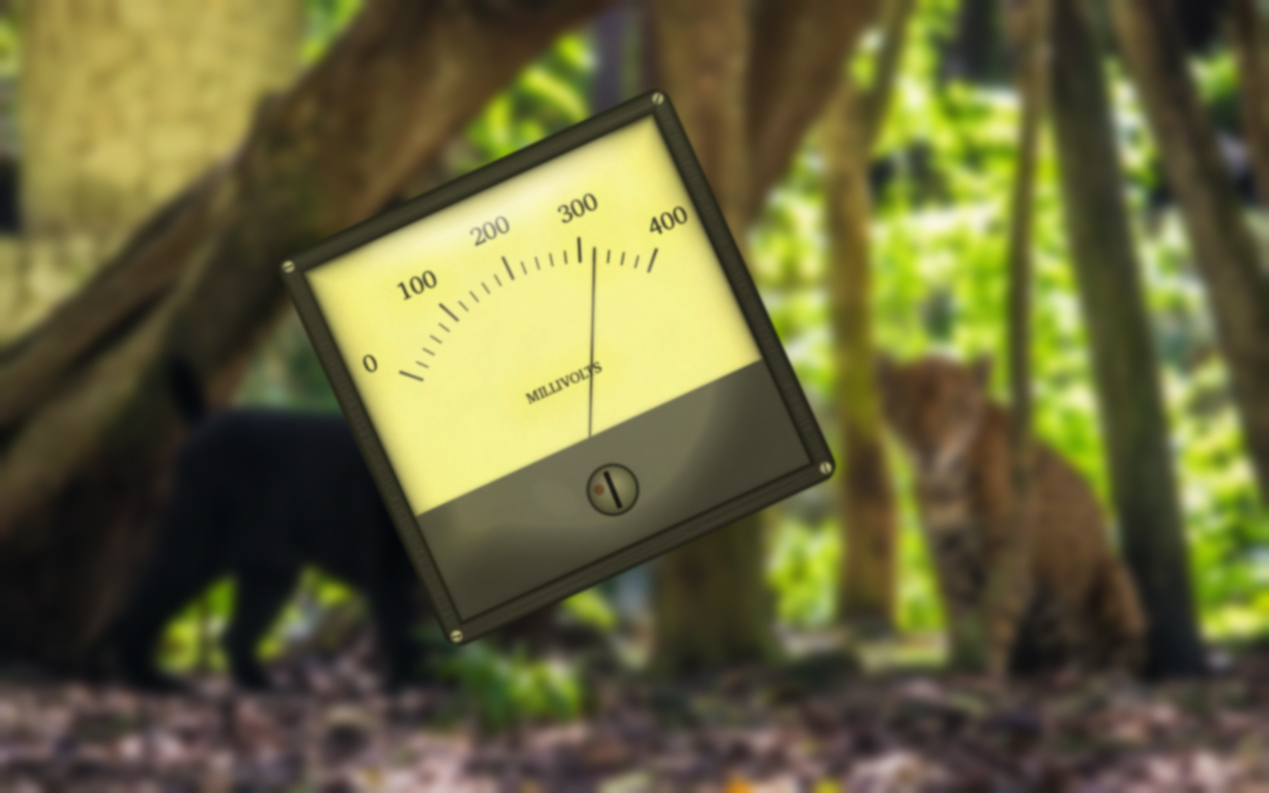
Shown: 320 mV
